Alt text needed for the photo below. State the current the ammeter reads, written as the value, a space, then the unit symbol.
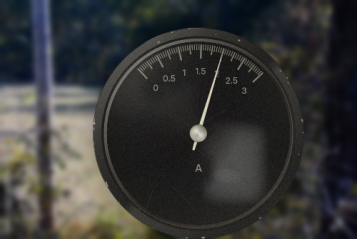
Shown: 2 A
